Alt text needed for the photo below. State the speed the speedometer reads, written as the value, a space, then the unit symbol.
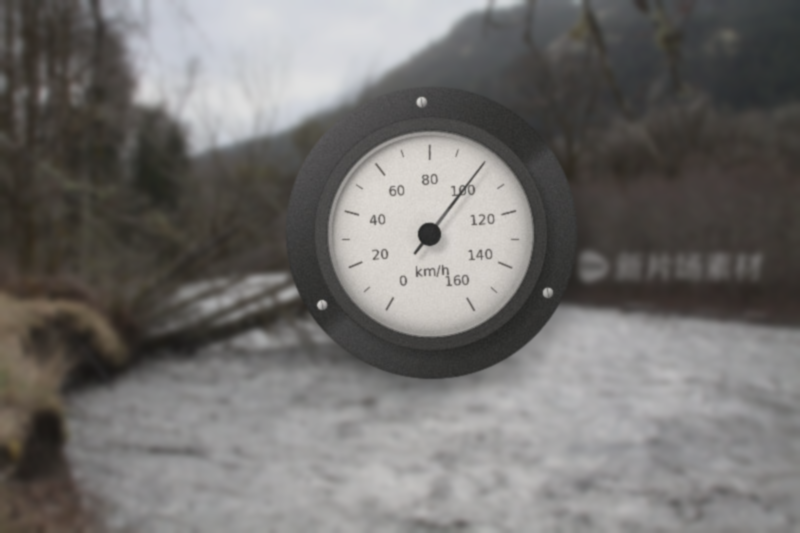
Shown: 100 km/h
